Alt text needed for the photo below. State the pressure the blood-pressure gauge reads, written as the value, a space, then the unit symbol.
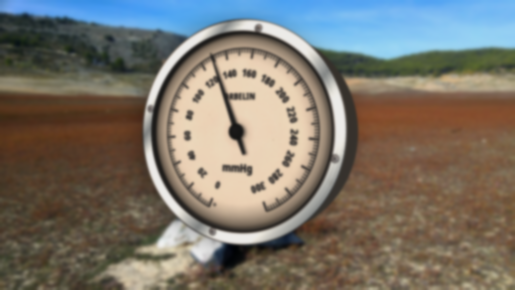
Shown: 130 mmHg
